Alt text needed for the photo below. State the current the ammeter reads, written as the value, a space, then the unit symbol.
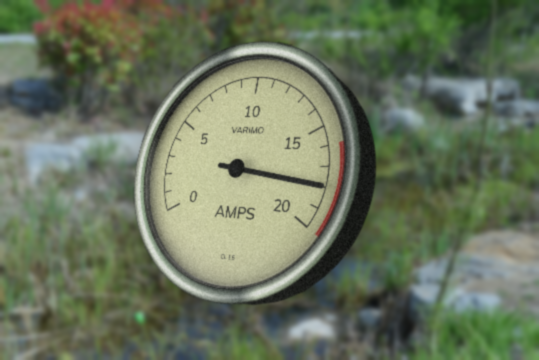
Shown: 18 A
